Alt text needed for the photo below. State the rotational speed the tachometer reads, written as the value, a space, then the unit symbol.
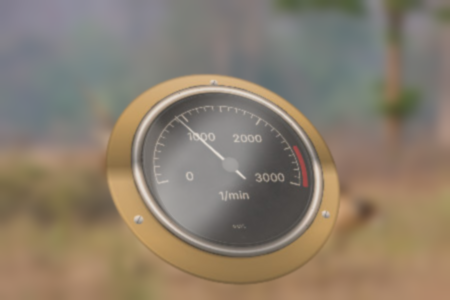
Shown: 900 rpm
